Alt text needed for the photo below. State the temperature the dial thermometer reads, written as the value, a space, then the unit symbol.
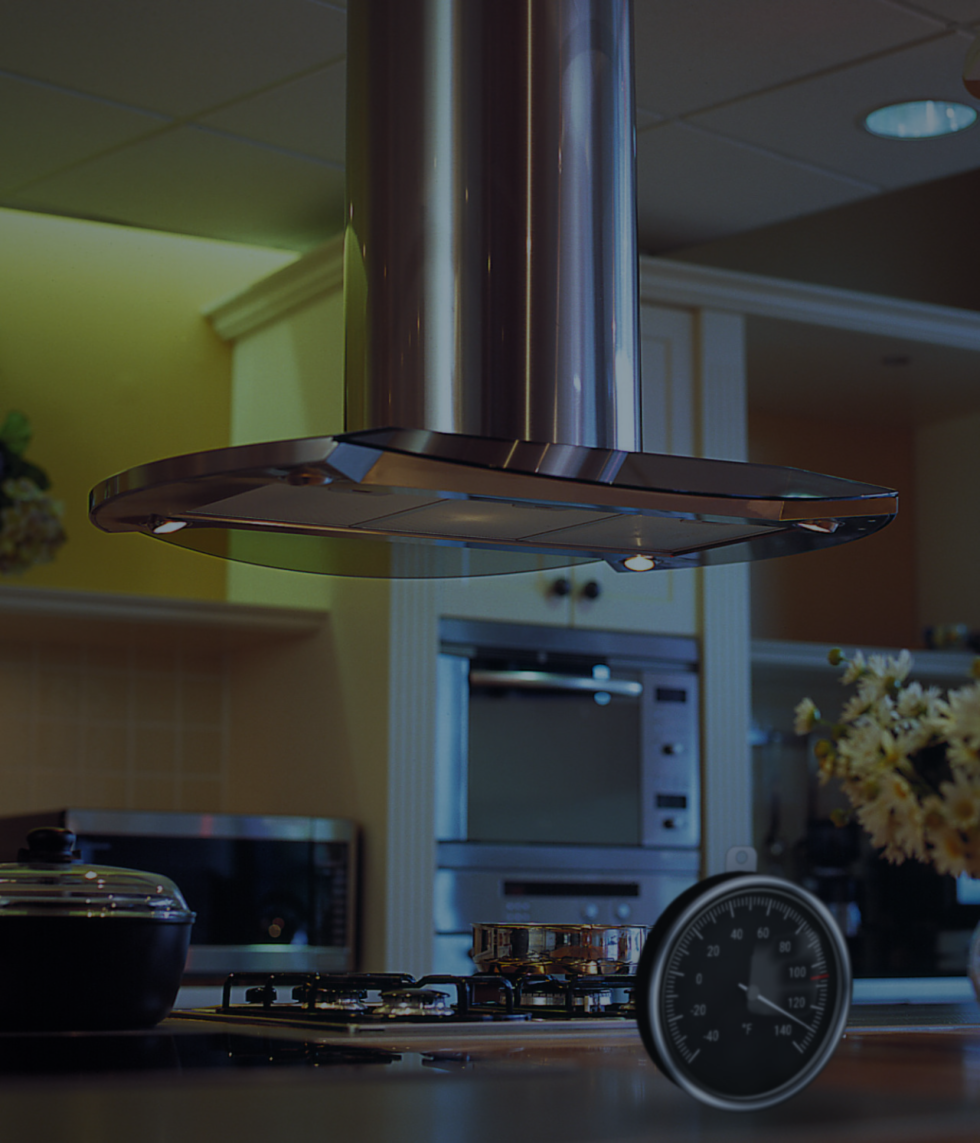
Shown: 130 °F
